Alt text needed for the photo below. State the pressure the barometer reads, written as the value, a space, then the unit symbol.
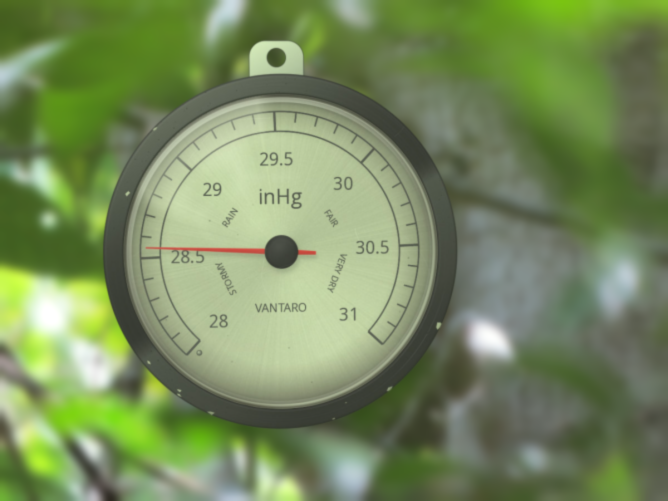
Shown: 28.55 inHg
